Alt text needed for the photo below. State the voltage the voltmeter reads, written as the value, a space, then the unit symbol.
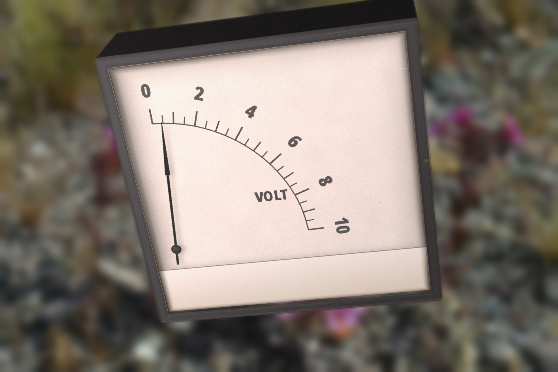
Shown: 0.5 V
